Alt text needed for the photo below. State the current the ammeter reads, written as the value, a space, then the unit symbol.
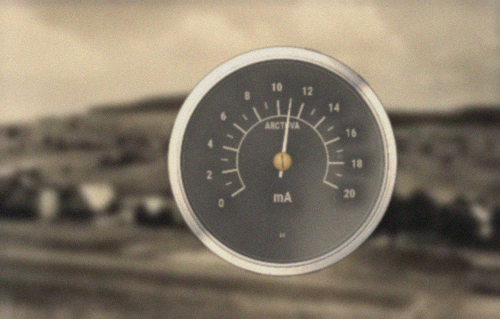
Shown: 11 mA
